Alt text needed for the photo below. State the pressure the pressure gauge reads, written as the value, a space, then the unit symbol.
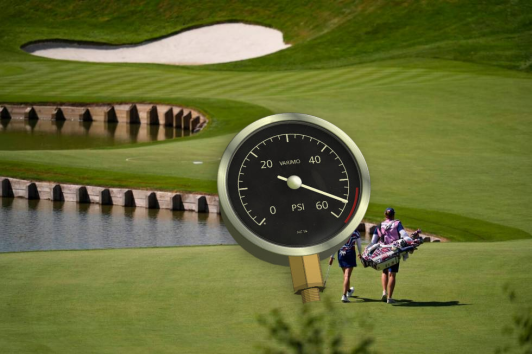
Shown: 56 psi
